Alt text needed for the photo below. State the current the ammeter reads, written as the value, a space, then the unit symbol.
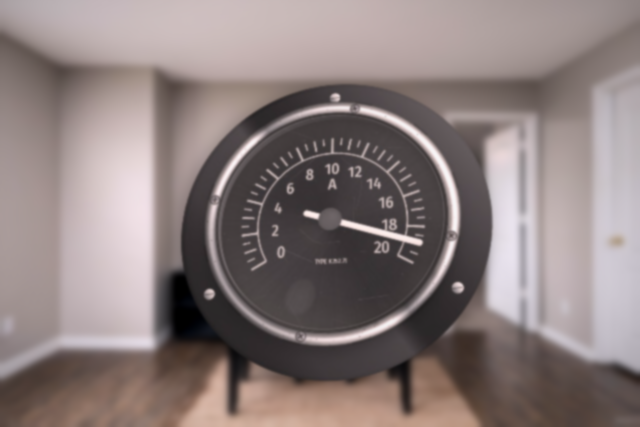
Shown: 19 A
